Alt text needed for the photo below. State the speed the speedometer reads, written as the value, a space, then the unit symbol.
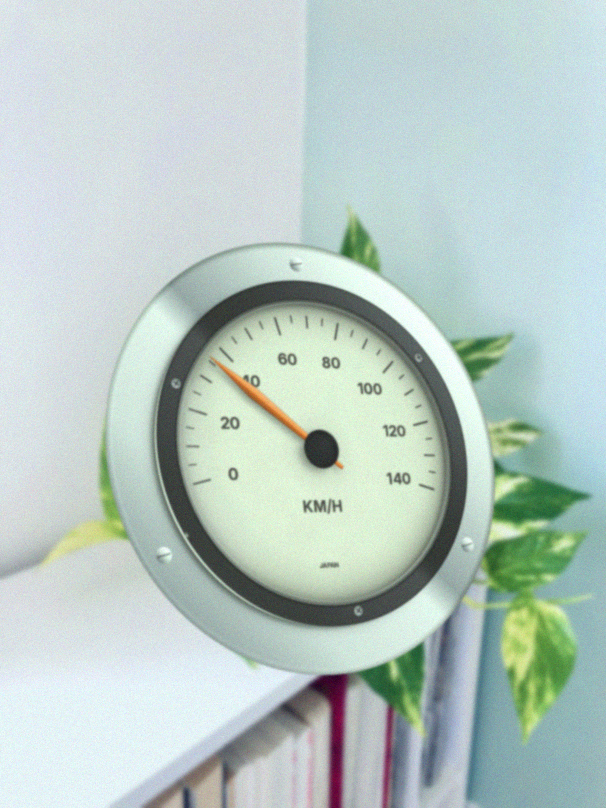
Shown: 35 km/h
